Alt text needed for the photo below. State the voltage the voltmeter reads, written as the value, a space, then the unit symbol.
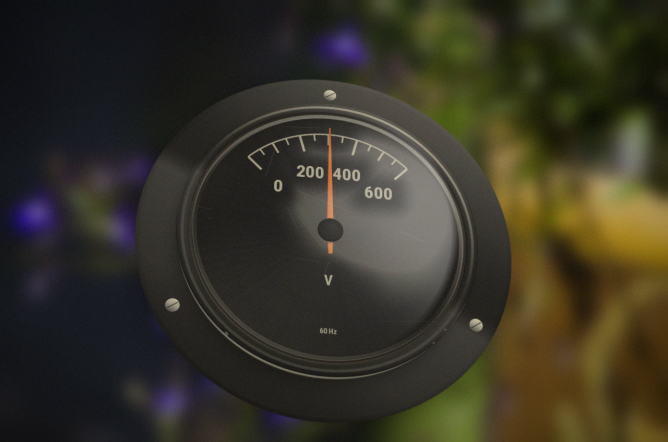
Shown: 300 V
